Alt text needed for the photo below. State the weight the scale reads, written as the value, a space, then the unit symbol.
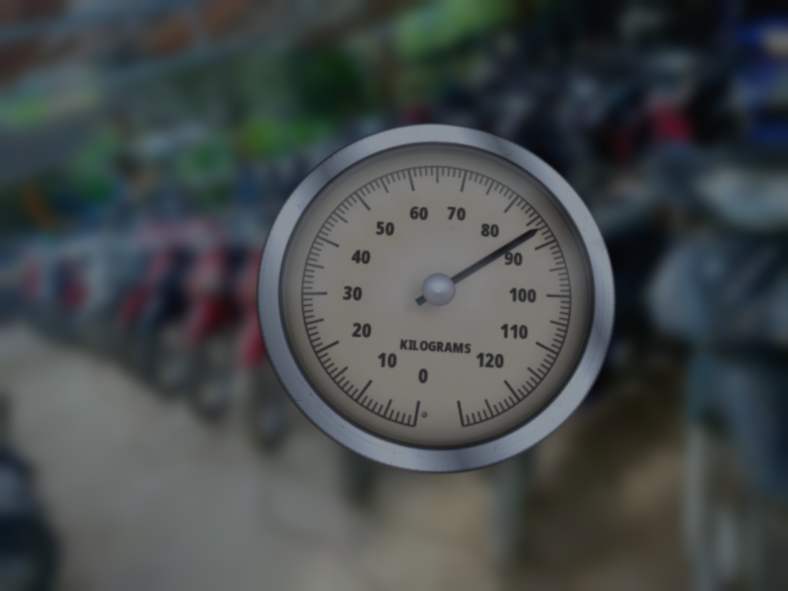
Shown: 87 kg
